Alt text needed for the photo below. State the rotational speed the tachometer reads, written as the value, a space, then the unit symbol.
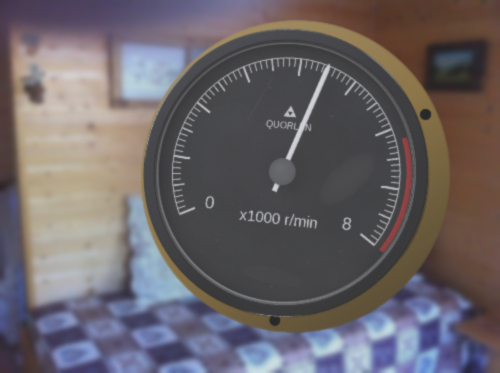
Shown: 4500 rpm
